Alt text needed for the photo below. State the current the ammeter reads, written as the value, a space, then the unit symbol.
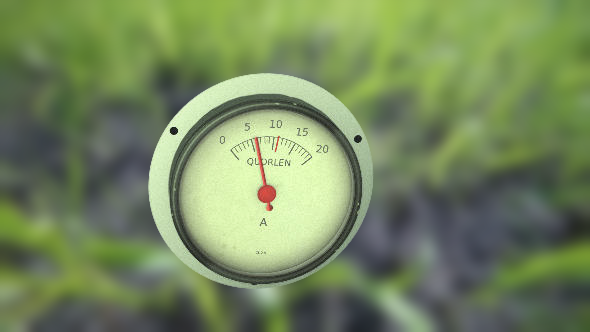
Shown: 6 A
